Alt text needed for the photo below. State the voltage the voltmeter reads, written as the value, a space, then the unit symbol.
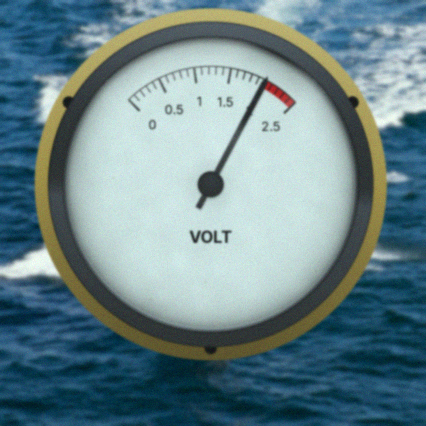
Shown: 2 V
